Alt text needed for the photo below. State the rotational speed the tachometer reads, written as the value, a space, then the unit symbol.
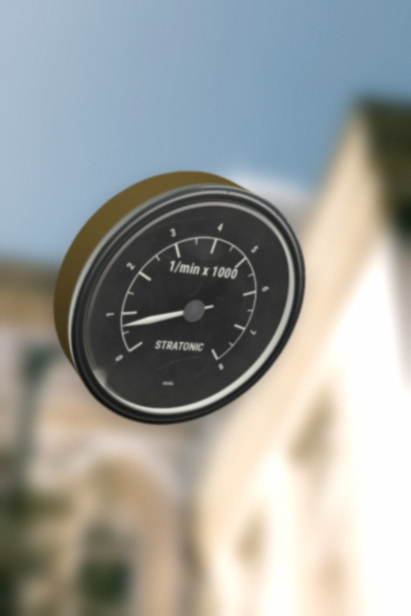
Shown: 750 rpm
